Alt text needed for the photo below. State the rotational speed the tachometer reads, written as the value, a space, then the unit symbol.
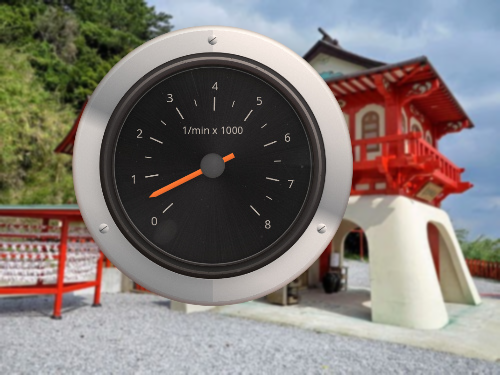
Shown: 500 rpm
